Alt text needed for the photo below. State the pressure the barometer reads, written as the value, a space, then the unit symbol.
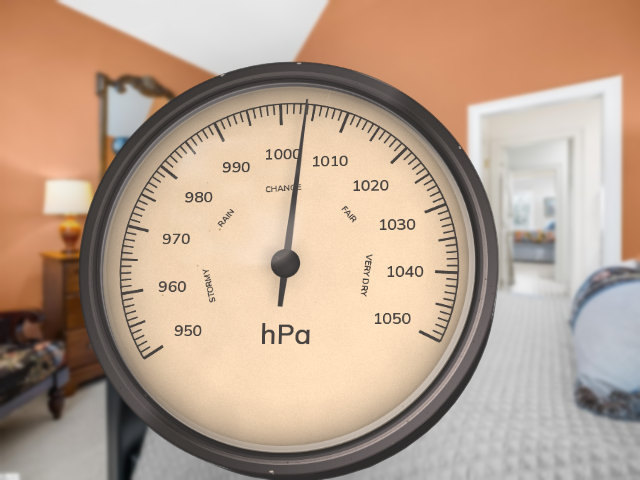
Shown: 1004 hPa
